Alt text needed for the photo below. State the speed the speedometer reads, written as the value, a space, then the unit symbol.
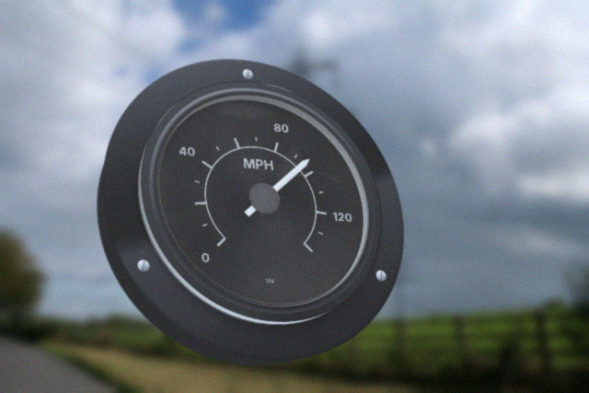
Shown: 95 mph
